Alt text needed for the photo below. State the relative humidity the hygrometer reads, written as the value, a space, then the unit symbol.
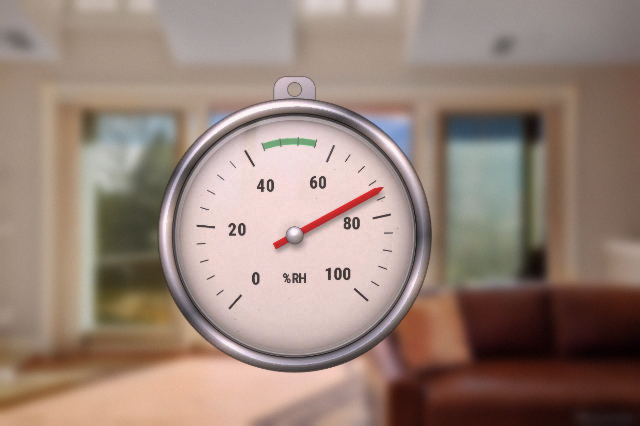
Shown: 74 %
